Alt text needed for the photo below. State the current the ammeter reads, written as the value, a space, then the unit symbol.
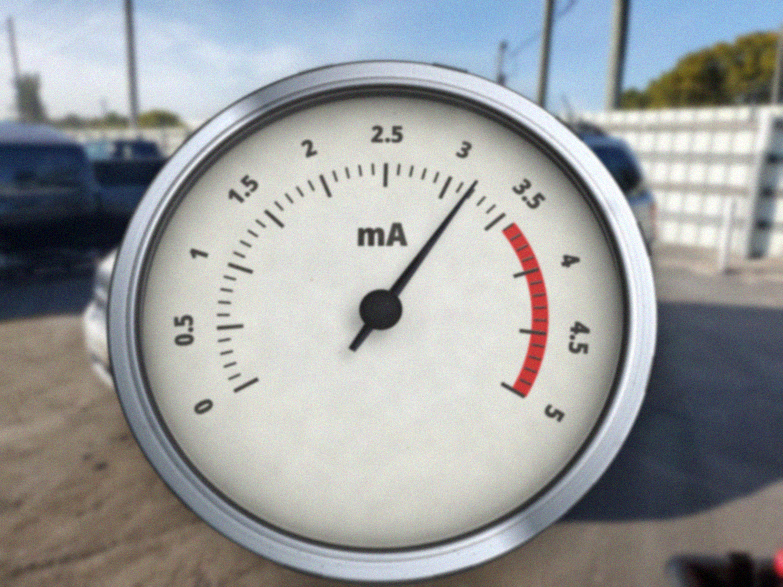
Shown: 3.2 mA
